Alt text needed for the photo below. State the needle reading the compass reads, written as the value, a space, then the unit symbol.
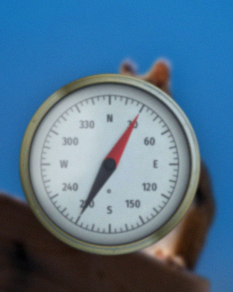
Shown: 30 °
